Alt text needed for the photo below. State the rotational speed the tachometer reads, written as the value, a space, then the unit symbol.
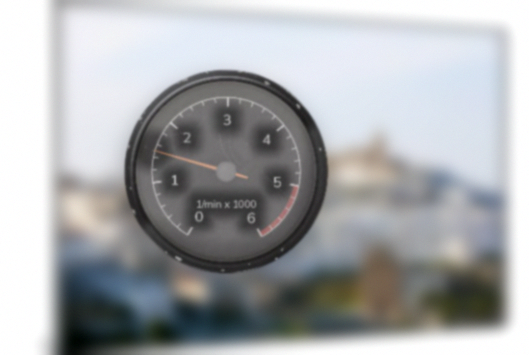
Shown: 1500 rpm
